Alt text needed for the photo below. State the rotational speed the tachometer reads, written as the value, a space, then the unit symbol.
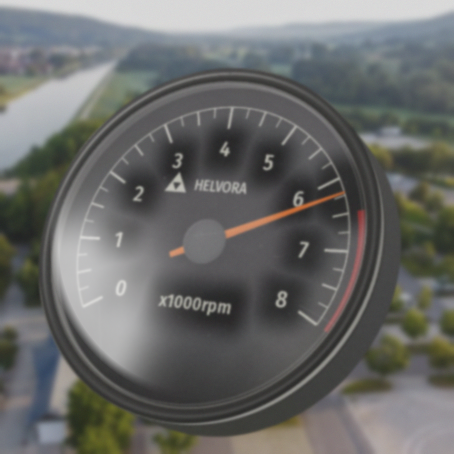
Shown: 6250 rpm
